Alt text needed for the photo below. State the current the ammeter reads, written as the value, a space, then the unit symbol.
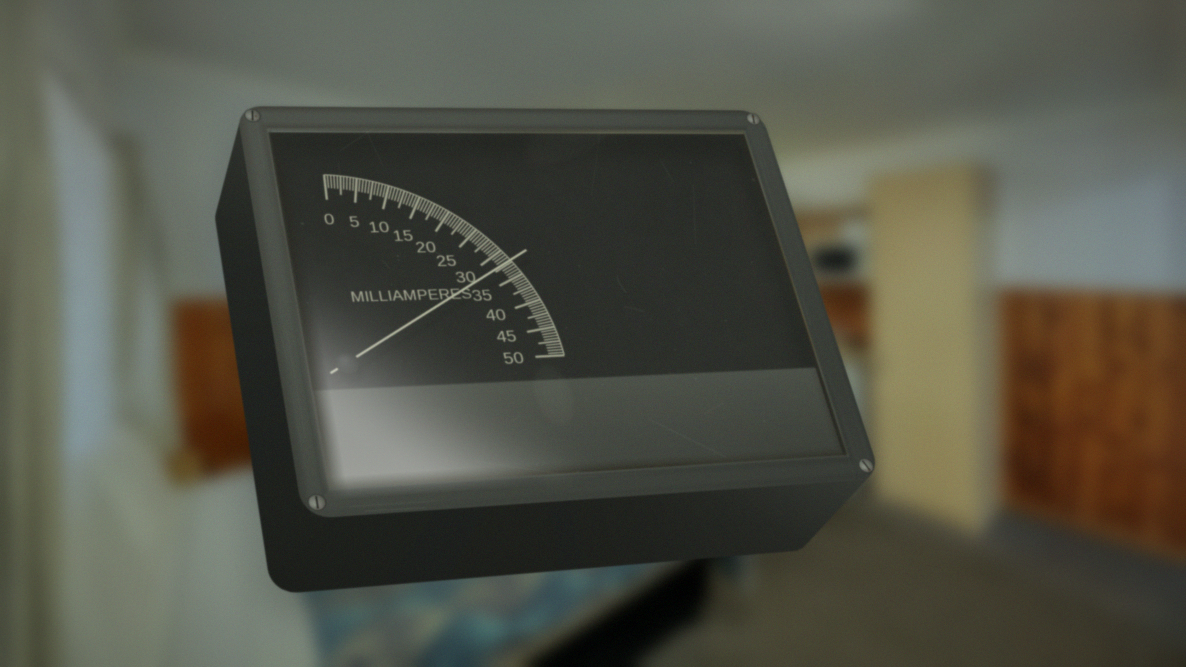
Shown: 32.5 mA
